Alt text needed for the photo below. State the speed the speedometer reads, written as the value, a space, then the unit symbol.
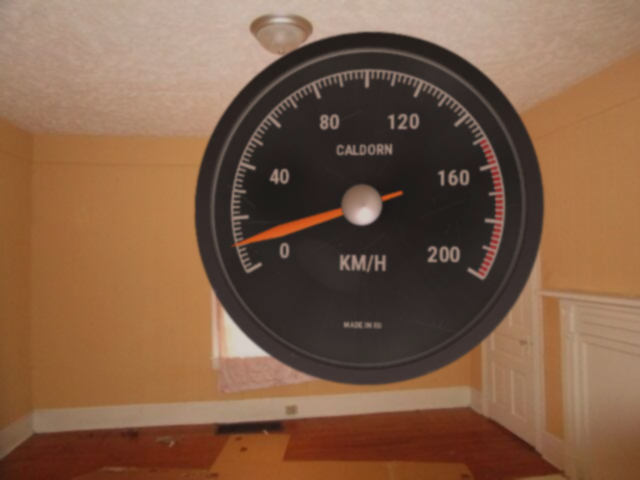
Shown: 10 km/h
